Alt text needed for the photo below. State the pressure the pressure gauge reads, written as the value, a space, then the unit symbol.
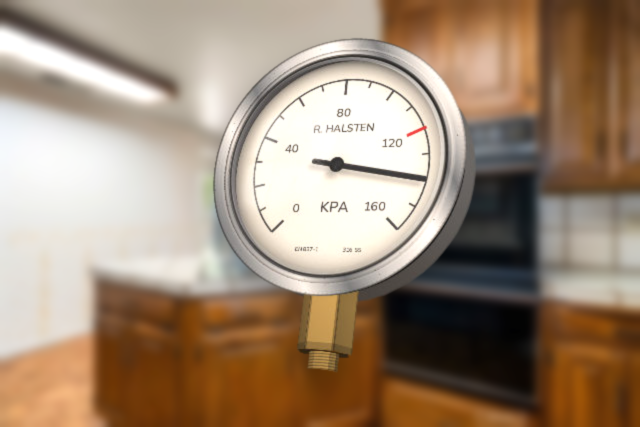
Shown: 140 kPa
